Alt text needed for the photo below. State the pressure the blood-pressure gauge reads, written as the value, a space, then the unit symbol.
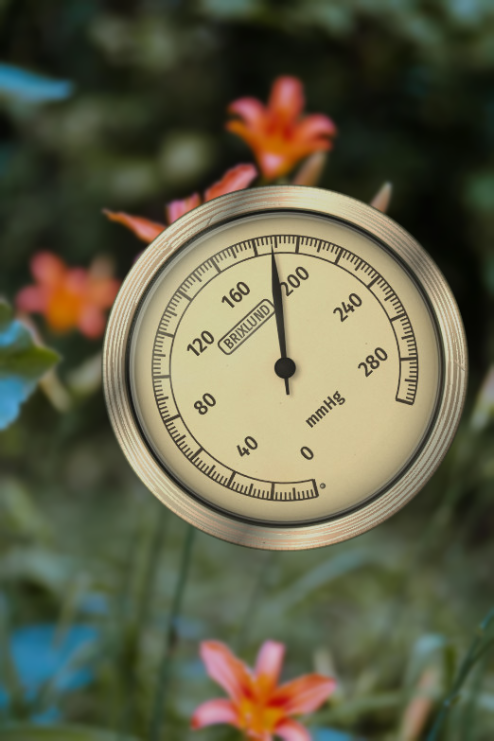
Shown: 188 mmHg
